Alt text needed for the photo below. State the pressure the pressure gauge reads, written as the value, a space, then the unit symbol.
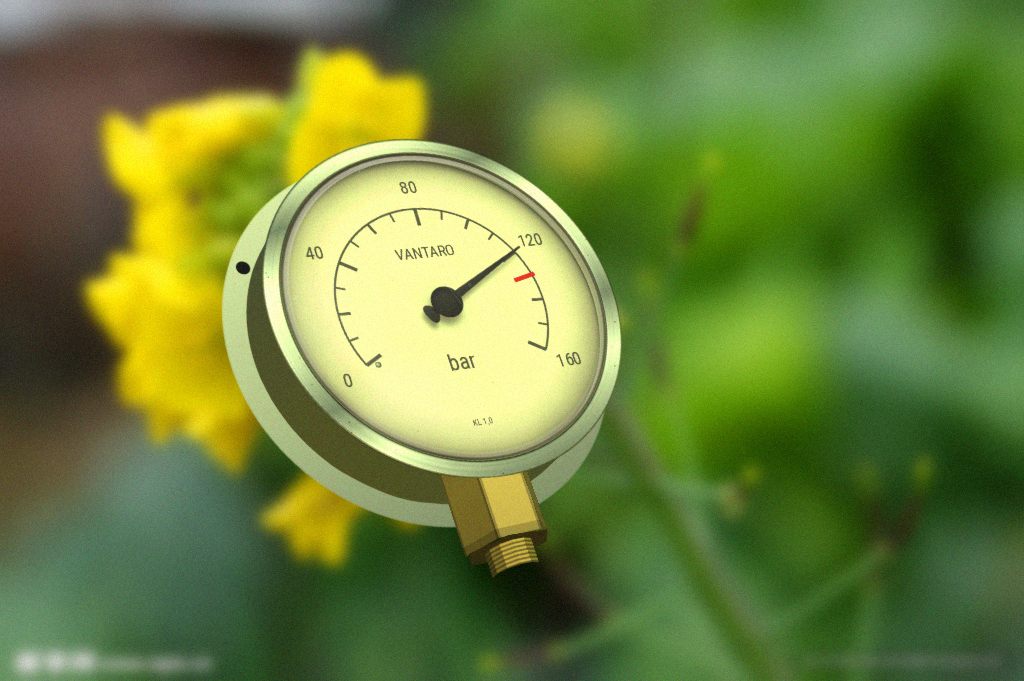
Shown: 120 bar
